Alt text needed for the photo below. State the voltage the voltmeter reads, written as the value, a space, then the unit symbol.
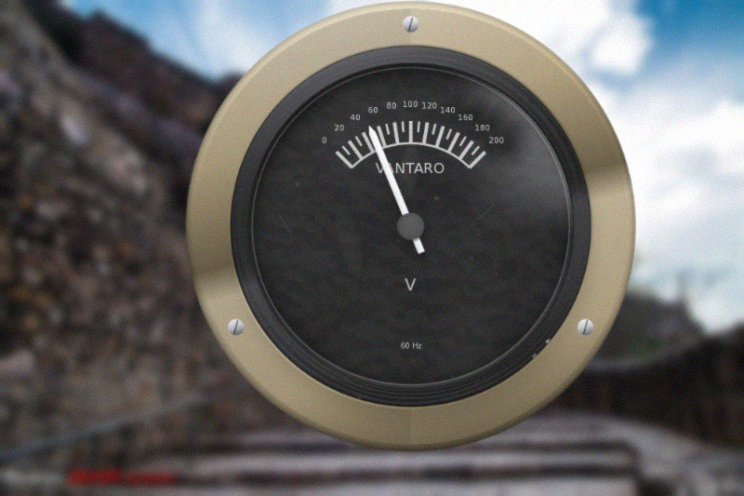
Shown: 50 V
